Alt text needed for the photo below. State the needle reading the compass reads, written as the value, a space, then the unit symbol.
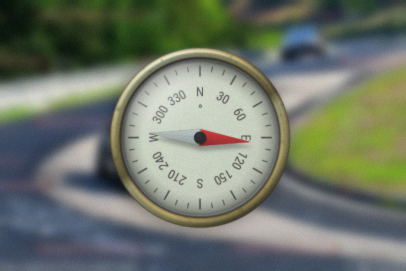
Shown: 95 °
